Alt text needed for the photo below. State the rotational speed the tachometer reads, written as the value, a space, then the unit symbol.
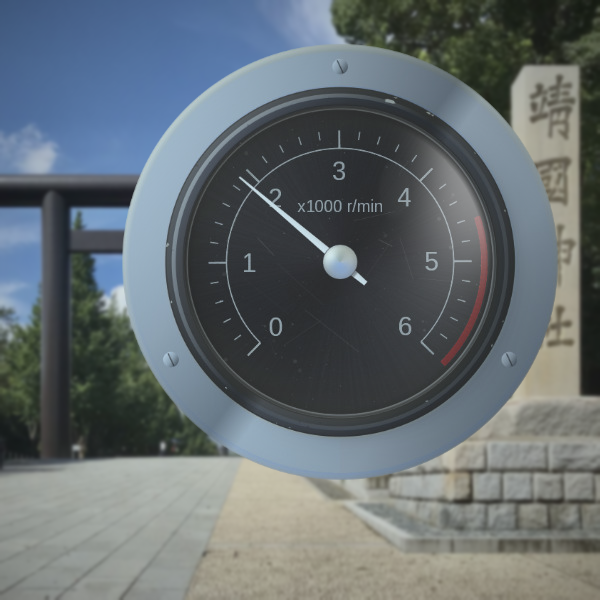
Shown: 1900 rpm
